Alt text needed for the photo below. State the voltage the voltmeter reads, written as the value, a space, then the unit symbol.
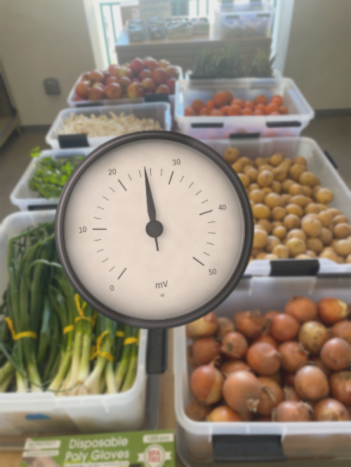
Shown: 25 mV
